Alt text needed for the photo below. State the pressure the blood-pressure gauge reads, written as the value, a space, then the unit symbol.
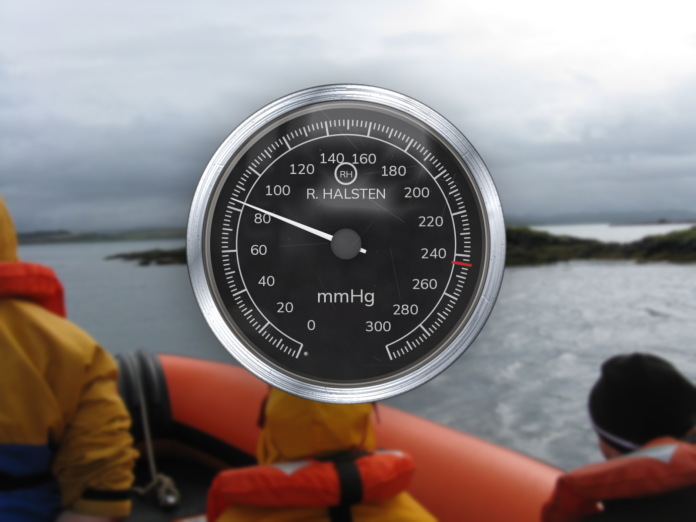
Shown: 84 mmHg
